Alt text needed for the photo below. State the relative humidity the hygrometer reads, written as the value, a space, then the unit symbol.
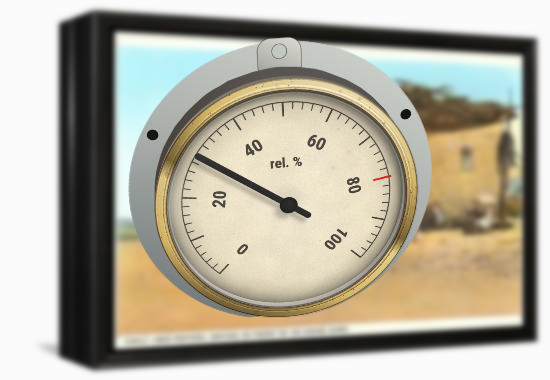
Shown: 30 %
